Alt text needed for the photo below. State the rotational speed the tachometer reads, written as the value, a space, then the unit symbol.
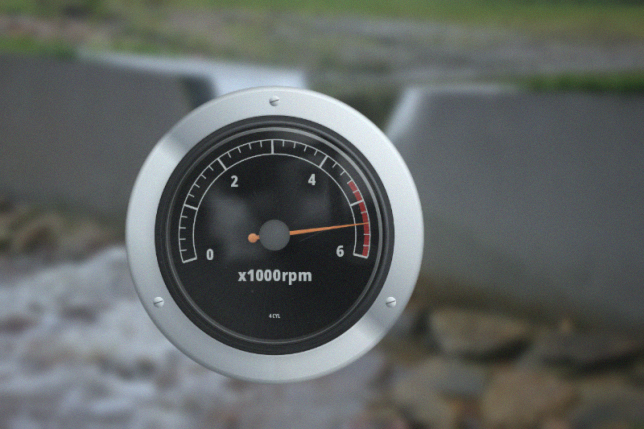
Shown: 5400 rpm
